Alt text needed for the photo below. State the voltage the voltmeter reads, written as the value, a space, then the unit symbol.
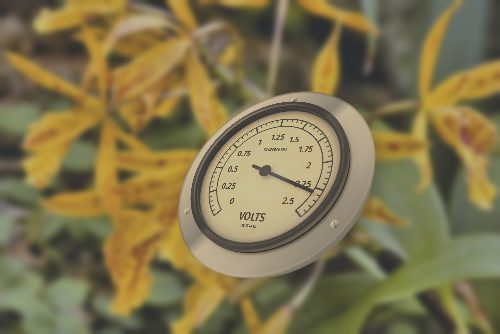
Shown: 2.3 V
